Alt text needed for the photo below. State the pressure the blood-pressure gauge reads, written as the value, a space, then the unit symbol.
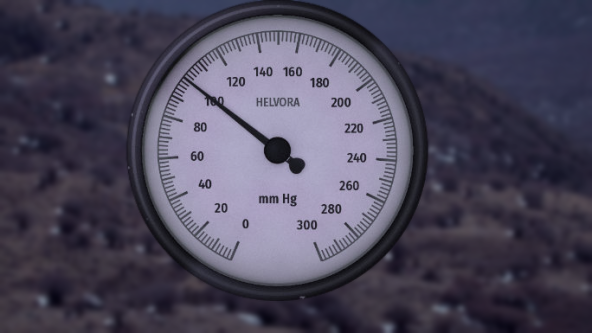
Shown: 100 mmHg
